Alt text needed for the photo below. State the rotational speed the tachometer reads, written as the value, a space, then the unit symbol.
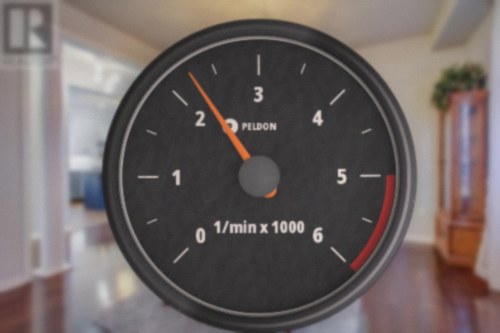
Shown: 2250 rpm
